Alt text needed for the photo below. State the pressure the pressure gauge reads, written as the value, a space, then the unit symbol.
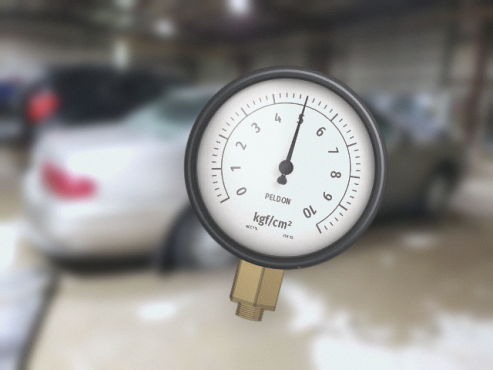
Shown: 5 kg/cm²
